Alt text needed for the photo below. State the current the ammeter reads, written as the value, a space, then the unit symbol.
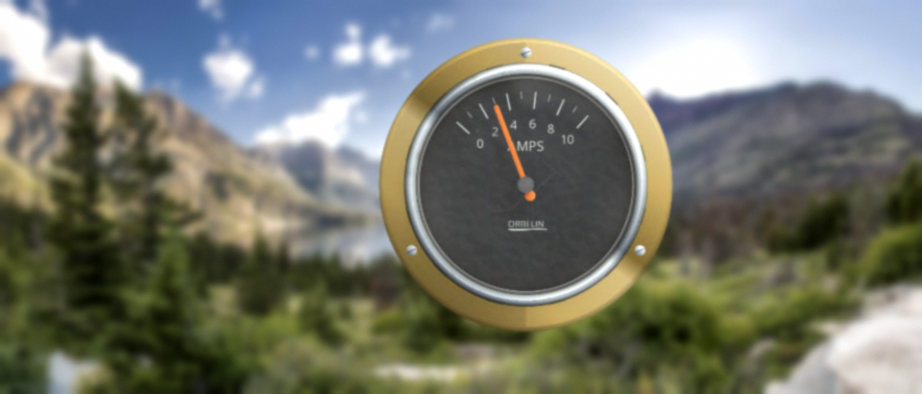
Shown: 3 A
